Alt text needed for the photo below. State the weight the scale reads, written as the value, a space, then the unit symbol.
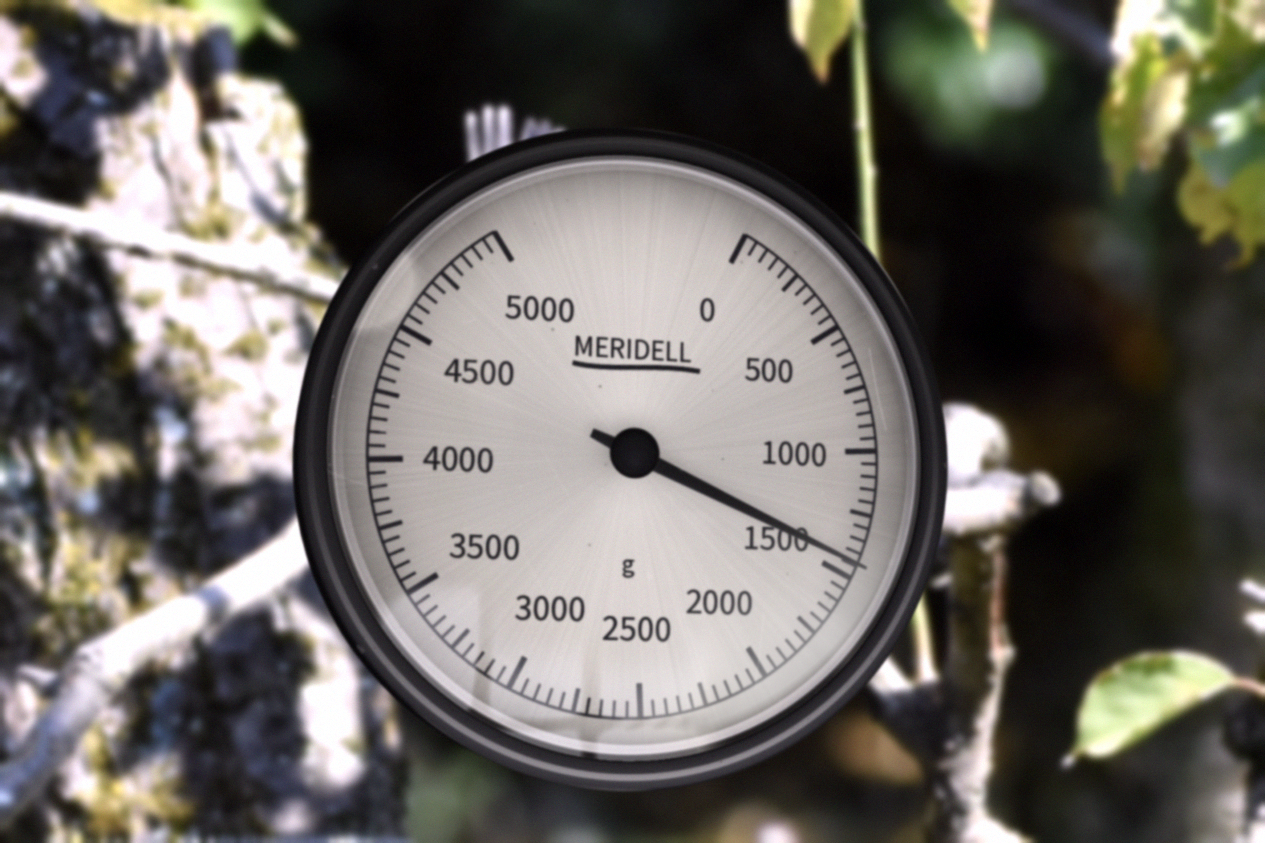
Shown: 1450 g
